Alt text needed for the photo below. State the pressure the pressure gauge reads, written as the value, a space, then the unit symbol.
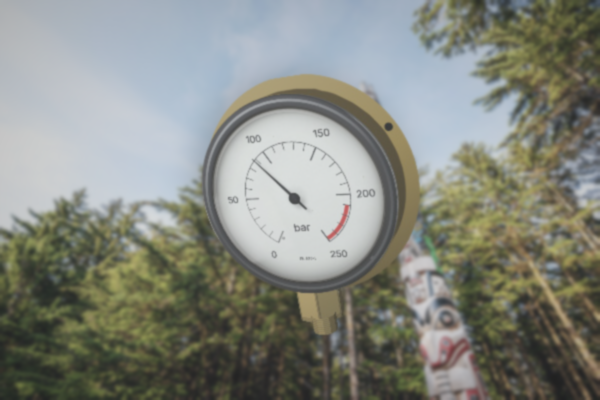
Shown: 90 bar
